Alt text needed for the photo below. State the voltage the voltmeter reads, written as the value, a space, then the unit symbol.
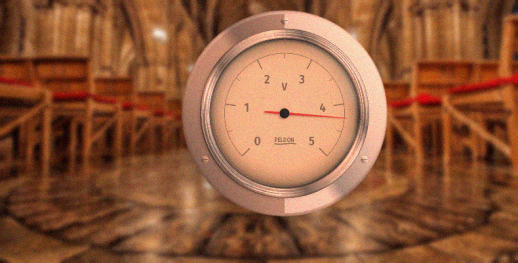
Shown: 4.25 V
